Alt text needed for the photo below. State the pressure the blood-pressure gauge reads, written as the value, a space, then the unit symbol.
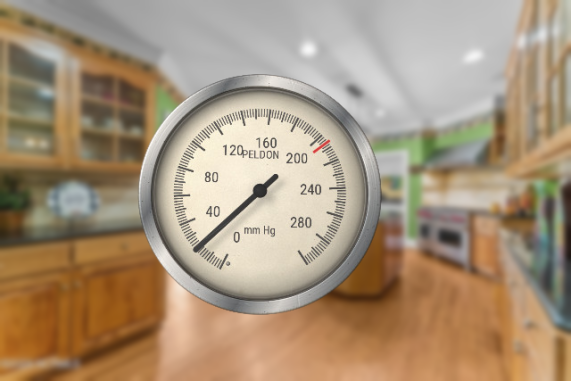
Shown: 20 mmHg
